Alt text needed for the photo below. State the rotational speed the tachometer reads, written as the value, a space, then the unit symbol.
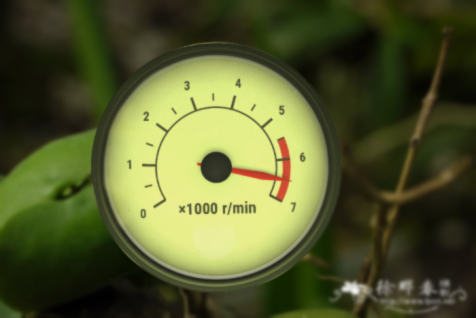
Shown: 6500 rpm
